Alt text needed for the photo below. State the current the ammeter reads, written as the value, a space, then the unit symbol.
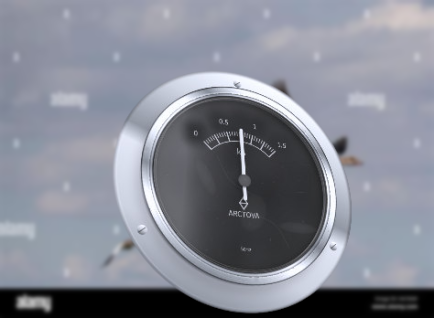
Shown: 0.75 kA
